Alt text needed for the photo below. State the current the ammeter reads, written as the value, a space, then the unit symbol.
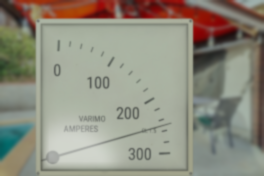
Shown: 250 A
